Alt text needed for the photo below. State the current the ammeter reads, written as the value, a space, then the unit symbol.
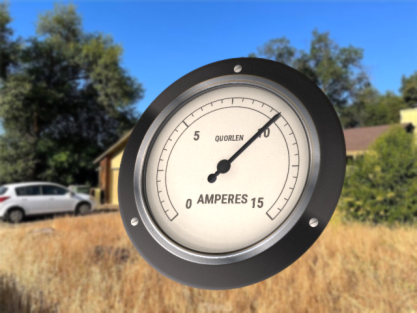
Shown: 10 A
